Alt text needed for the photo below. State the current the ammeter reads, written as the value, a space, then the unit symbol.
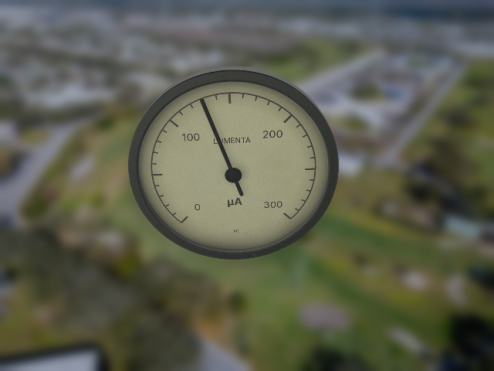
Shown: 130 µA
